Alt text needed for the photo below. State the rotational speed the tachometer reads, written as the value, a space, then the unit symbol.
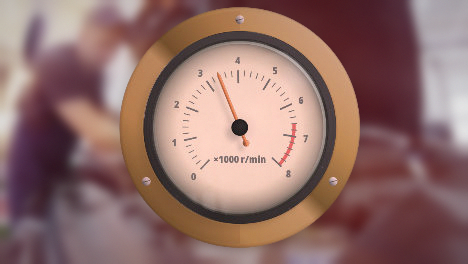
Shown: 3400 rpm
